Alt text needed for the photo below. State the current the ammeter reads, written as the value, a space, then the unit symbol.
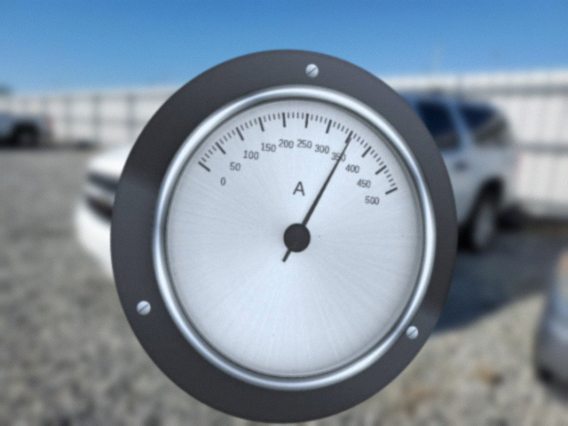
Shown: 350 A
